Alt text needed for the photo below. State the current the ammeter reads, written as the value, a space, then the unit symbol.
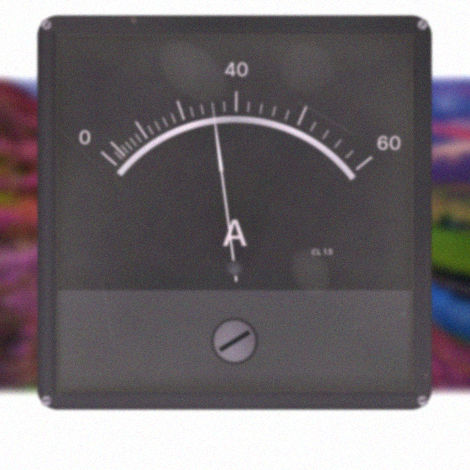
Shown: 36 A
